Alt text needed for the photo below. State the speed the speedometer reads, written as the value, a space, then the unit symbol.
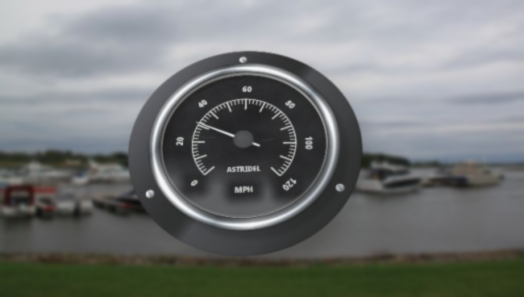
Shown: 30 mph
